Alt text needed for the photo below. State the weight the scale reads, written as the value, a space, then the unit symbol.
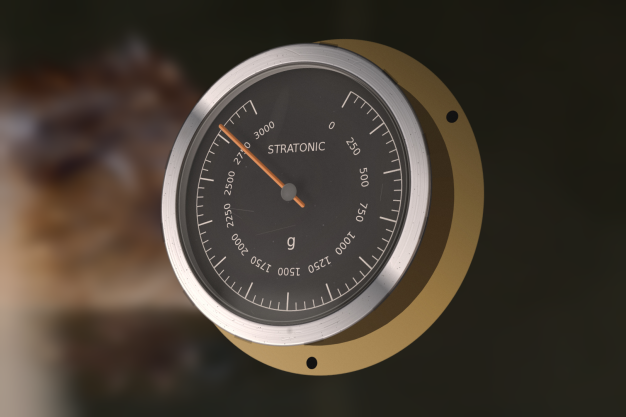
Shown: 2800 g
